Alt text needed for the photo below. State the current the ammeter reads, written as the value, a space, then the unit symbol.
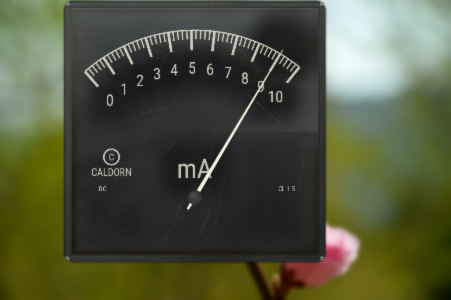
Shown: 9 mA
